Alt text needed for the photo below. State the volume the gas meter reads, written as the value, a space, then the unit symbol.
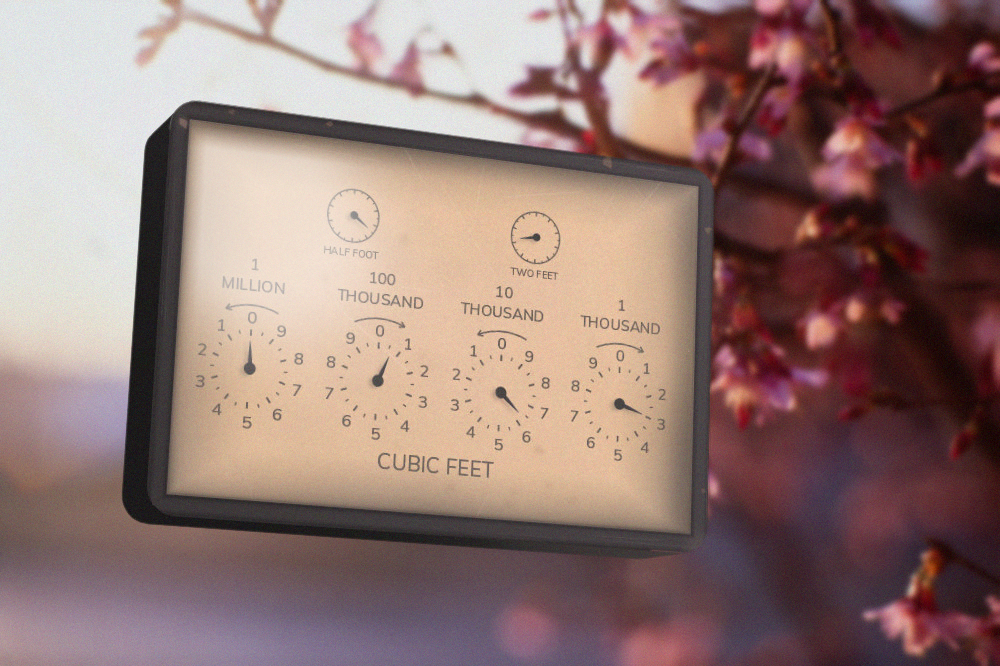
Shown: 6300 ft³
